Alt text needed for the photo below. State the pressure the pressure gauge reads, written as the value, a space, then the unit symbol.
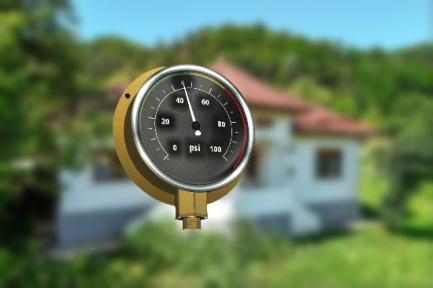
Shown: 45 psi
